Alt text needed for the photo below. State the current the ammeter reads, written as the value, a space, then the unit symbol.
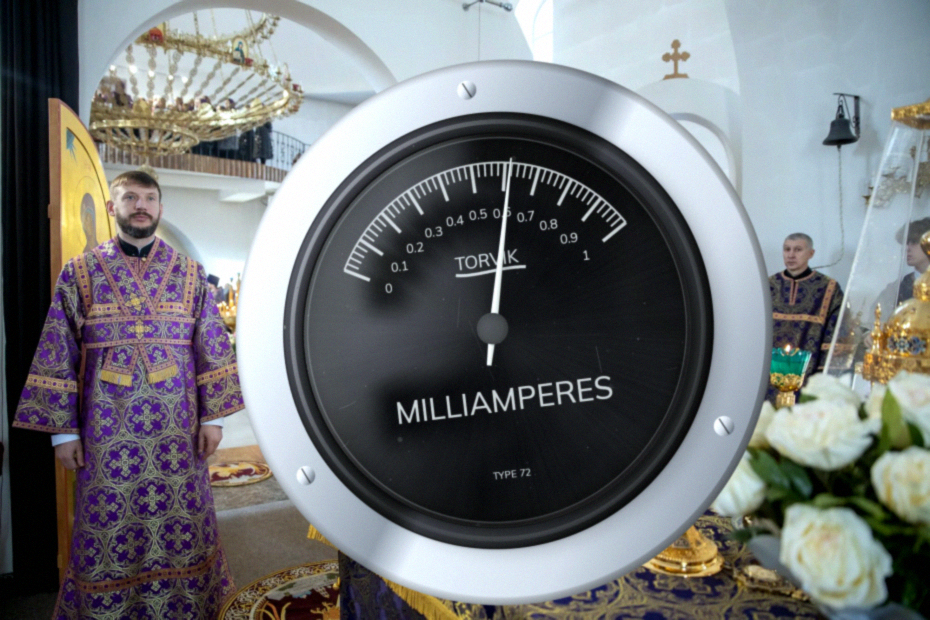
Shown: 0.62 mA
